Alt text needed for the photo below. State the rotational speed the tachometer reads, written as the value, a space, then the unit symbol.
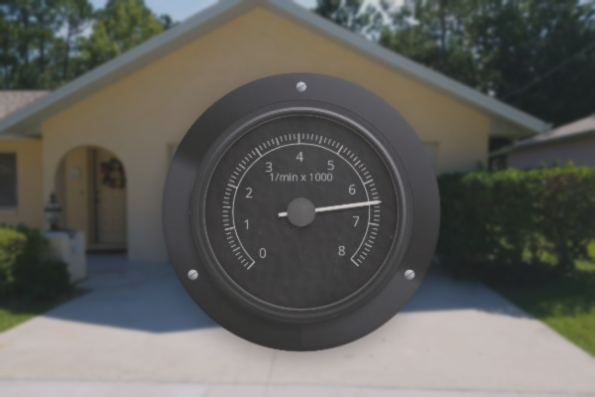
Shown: 6500 rpm
